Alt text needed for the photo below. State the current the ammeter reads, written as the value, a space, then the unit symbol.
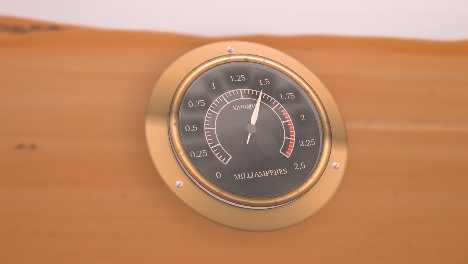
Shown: 1.5 mA
